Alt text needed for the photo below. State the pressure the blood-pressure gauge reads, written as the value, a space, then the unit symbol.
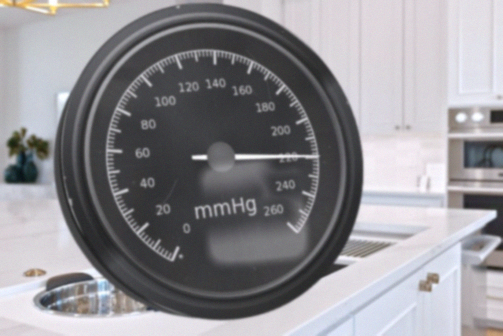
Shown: 220 mmHg
